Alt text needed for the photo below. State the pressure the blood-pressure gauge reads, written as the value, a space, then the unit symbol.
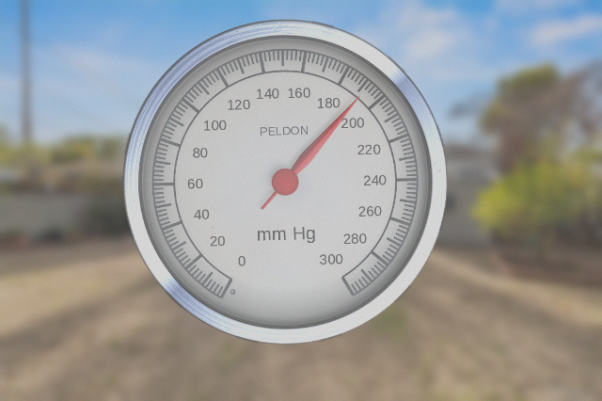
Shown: 192 mmHg
